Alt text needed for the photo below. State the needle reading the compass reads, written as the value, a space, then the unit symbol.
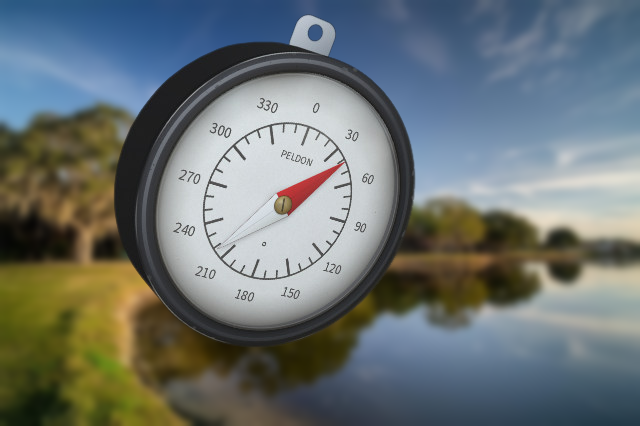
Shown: 40 °
